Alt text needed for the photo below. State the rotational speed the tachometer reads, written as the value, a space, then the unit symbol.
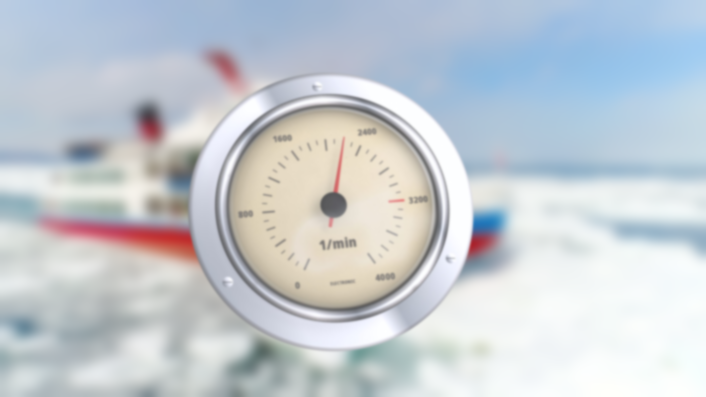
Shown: 2200 rpm
